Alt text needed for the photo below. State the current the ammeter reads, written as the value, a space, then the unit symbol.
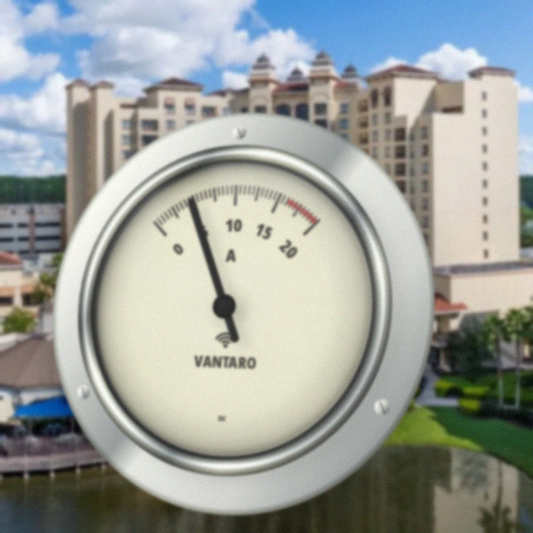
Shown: 5 A
